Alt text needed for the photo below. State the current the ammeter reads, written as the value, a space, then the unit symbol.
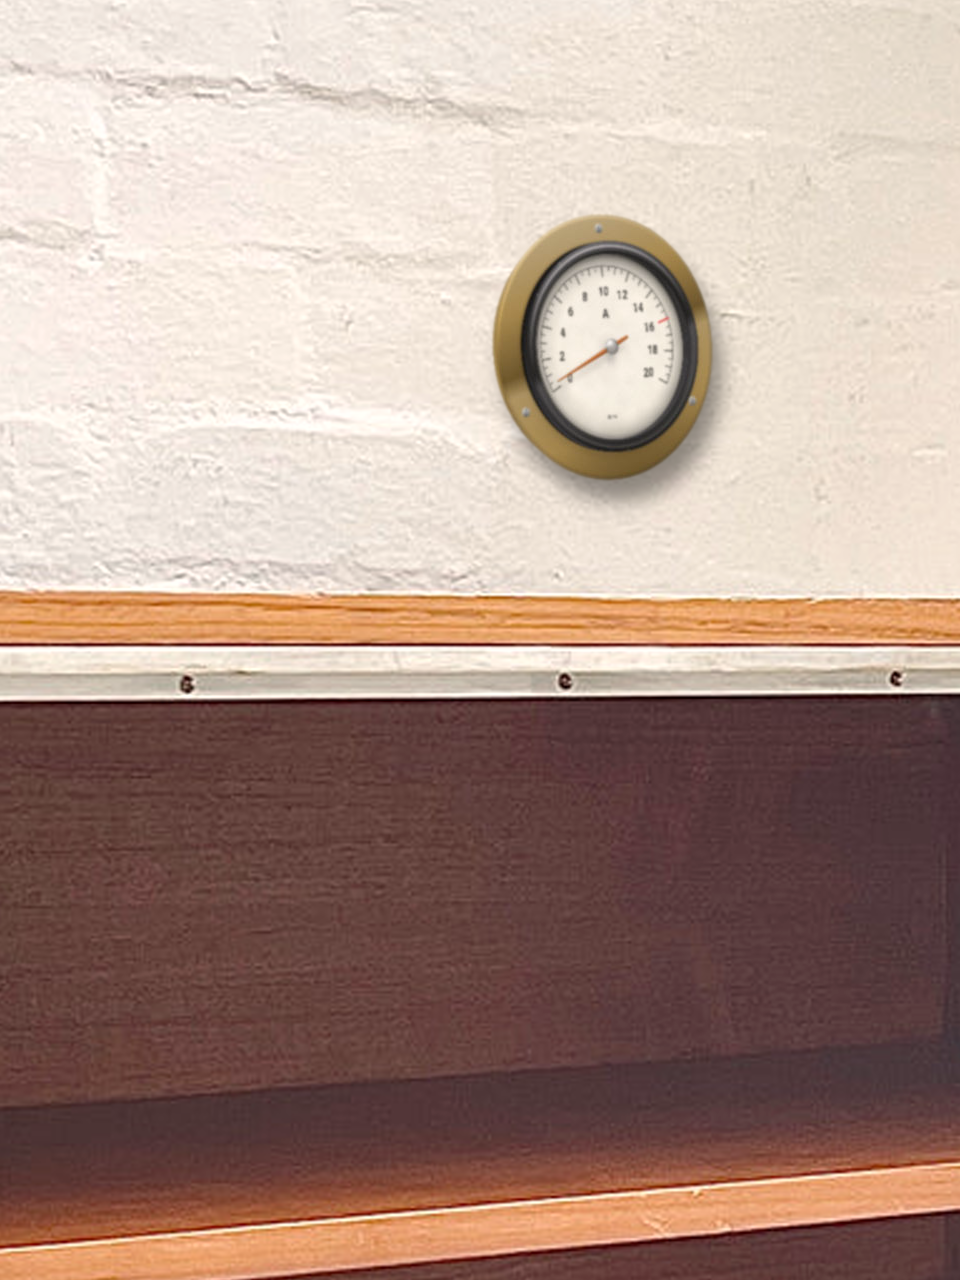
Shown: 0.5 A
